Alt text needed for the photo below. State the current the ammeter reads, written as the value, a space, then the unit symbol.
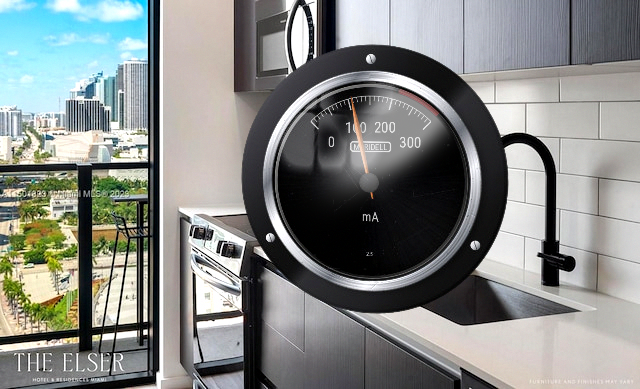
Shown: 110 mA
